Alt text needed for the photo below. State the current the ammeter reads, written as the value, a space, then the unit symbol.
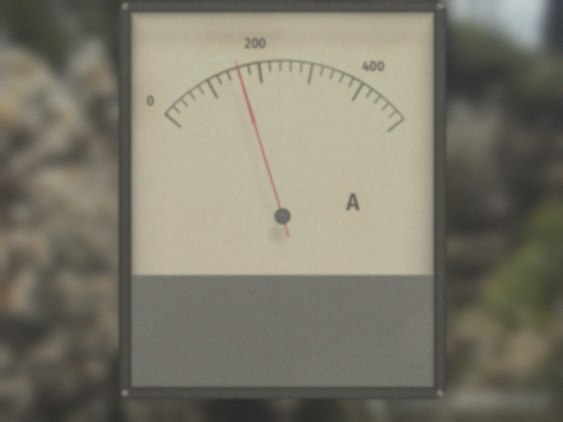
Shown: 160 A
